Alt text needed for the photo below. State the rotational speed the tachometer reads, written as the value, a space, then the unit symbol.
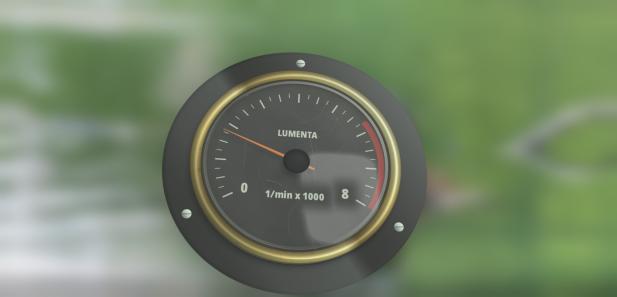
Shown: 1750 rpm
